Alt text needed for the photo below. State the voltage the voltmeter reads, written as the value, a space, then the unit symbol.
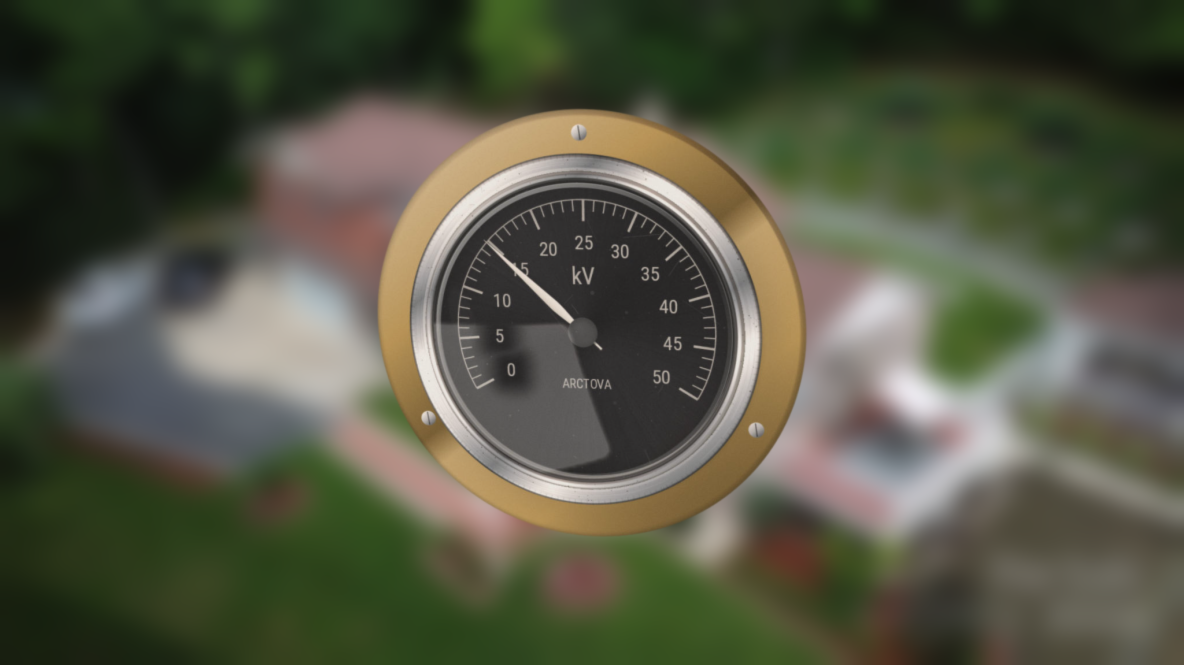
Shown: 15 kV
